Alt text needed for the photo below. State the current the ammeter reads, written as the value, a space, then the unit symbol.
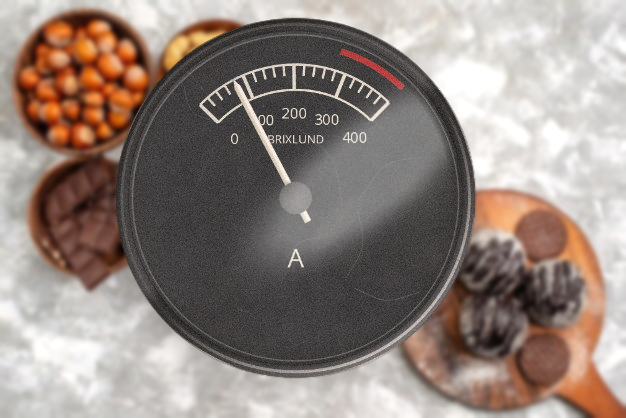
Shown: 80 A
